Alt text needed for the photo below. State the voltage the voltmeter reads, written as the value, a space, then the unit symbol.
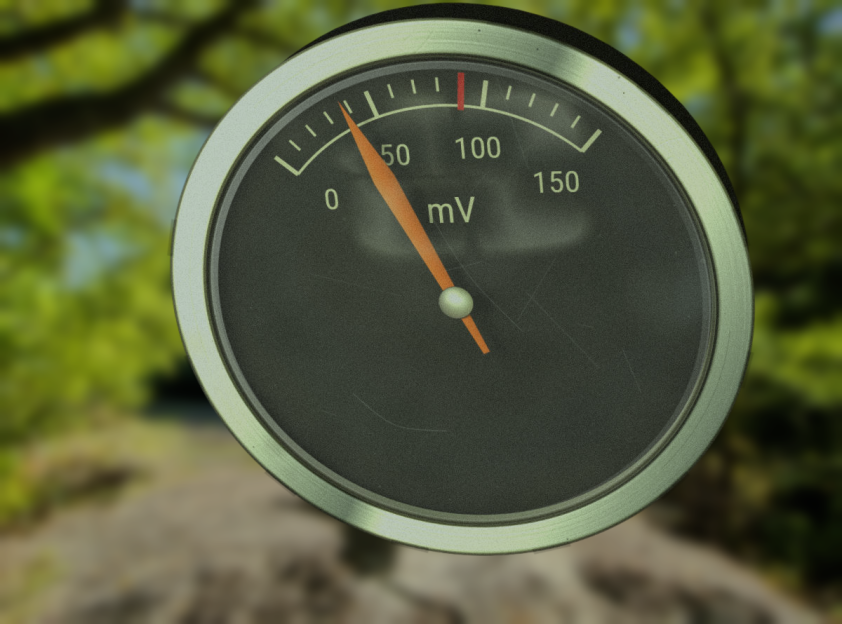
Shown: 40 mV
